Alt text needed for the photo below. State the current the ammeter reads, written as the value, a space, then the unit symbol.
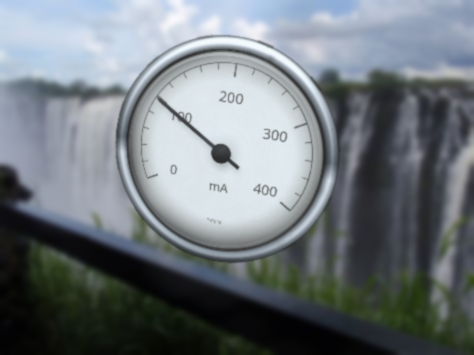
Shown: 100 mA
